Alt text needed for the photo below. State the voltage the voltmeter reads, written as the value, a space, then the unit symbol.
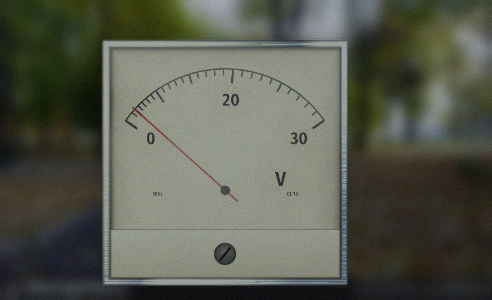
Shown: 5 V
